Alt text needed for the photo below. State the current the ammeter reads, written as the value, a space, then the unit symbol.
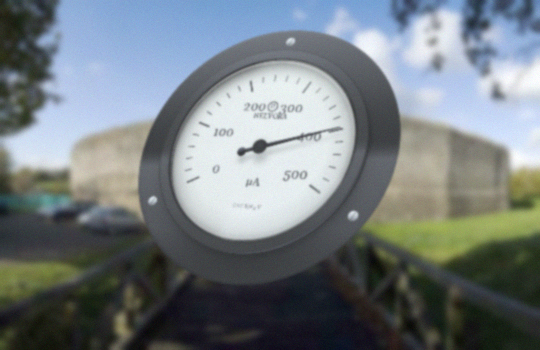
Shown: 400 µA
